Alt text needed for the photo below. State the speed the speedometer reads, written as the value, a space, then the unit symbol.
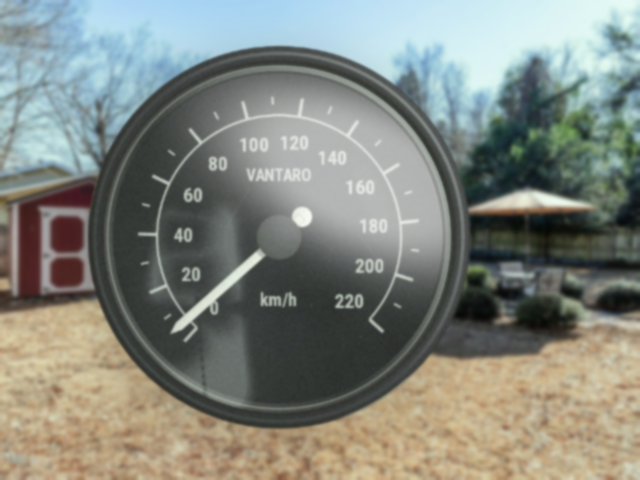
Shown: 5 km/h
